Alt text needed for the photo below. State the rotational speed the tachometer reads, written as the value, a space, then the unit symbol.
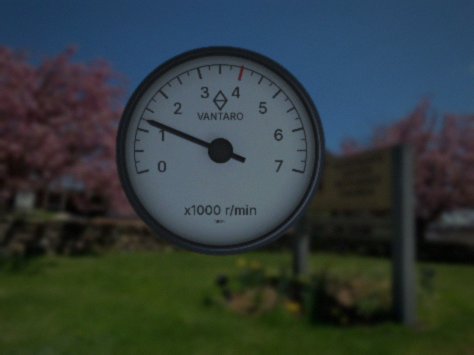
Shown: 1250 rpm
